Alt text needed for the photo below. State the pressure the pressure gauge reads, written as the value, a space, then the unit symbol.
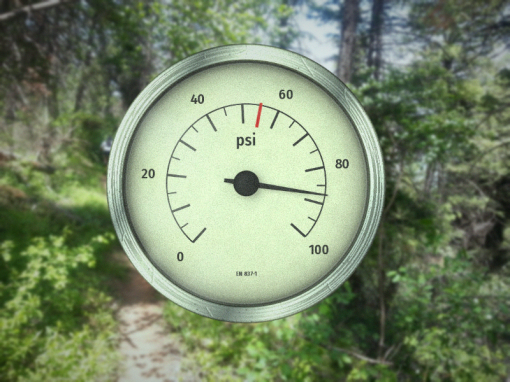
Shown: 87.5 psi
